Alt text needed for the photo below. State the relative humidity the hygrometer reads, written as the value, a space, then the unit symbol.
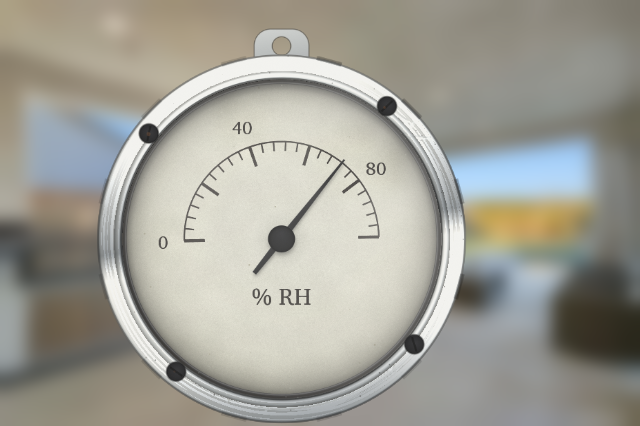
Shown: 72 %
